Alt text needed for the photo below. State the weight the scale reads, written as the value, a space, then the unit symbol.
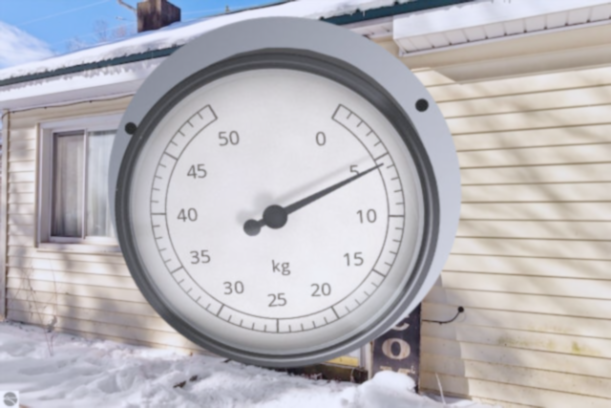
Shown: 5.5 kg
